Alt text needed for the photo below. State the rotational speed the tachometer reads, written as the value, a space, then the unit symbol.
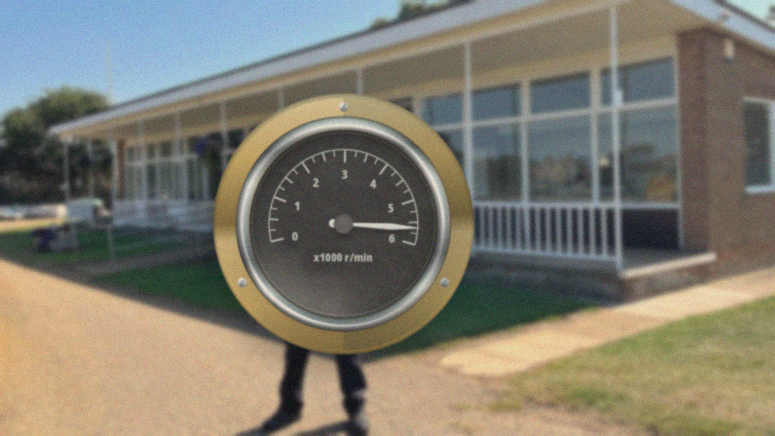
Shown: 5625 rpm
